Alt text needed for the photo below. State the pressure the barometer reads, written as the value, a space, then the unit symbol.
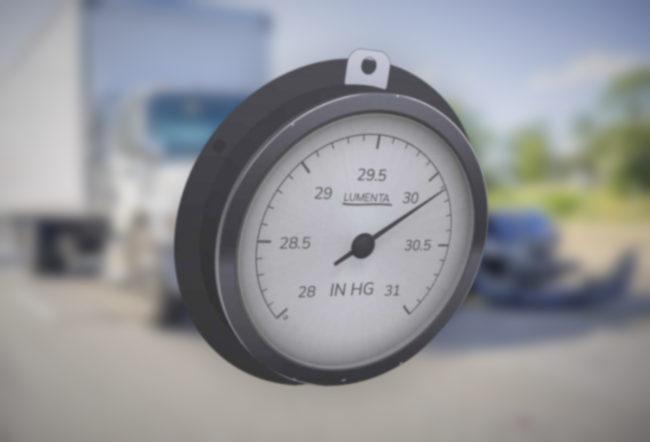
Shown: 30.1 inHg
